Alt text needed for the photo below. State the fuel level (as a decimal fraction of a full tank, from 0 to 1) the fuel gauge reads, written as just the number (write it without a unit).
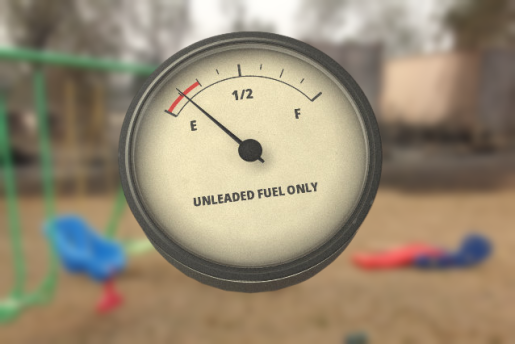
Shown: 0.125
